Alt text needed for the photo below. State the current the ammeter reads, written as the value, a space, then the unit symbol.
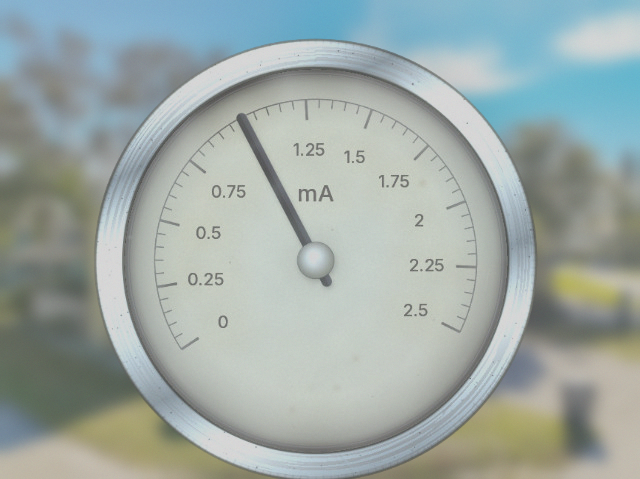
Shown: 1 mA
